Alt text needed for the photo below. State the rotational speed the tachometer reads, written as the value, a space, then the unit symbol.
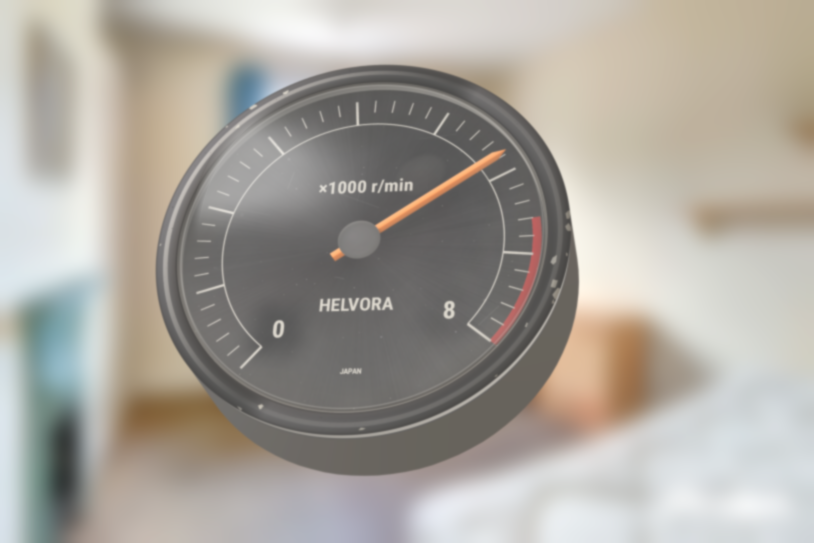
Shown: 5800 rpm
